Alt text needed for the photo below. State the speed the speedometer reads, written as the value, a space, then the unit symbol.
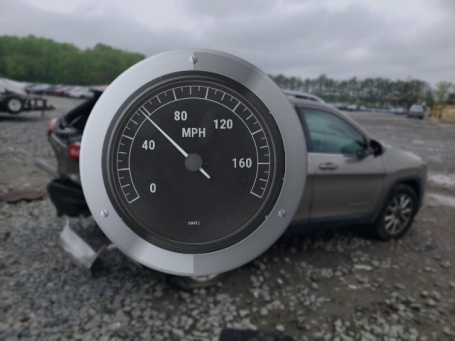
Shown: 57.5 mph
